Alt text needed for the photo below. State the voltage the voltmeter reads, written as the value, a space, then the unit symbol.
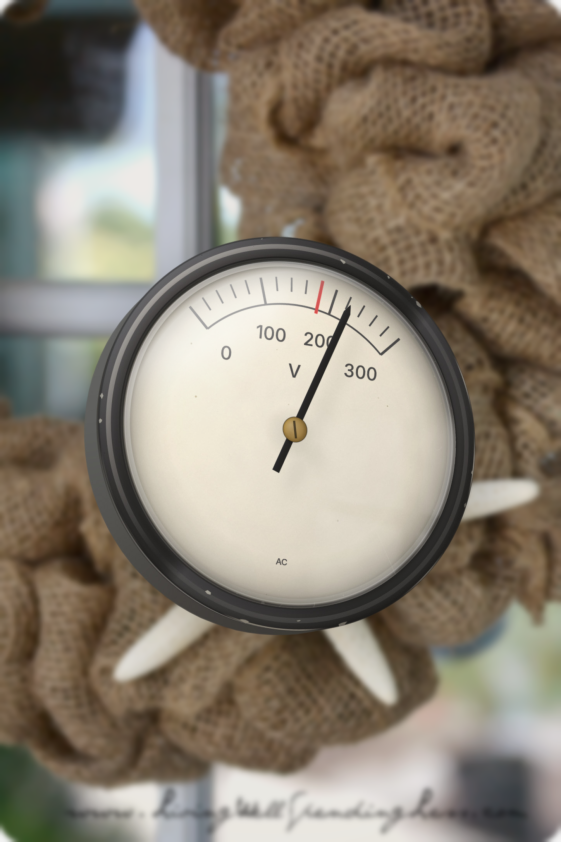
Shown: 220 V
